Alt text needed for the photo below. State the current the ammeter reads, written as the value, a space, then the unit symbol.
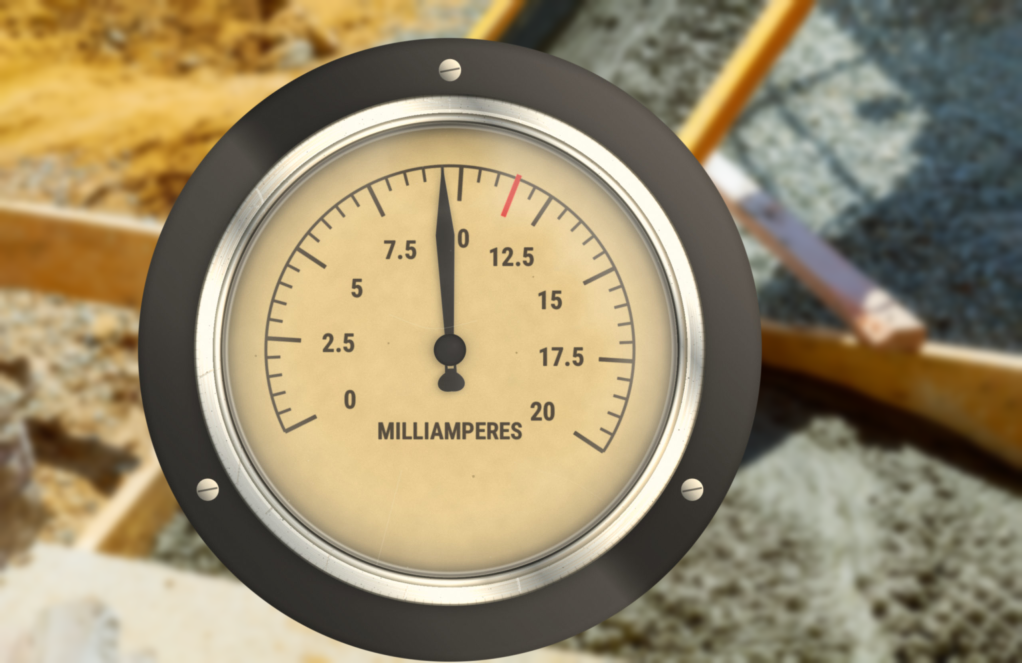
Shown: 9.5 mA
